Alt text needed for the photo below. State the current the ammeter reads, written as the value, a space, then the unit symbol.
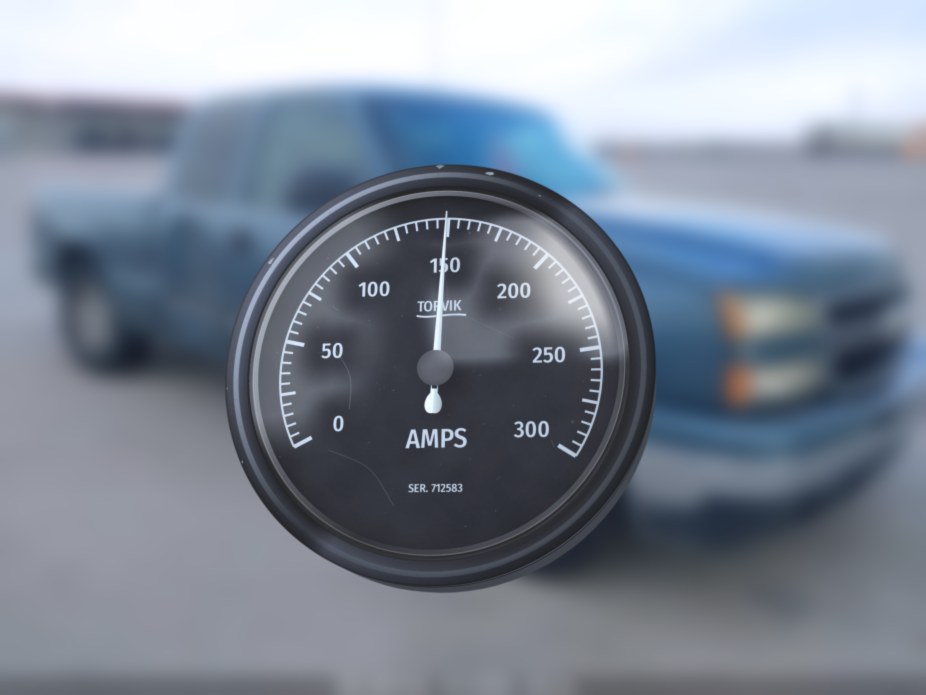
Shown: 150 A
